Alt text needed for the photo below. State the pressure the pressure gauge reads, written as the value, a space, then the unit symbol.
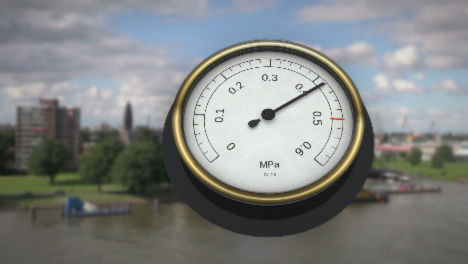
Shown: 0.42 MPa
